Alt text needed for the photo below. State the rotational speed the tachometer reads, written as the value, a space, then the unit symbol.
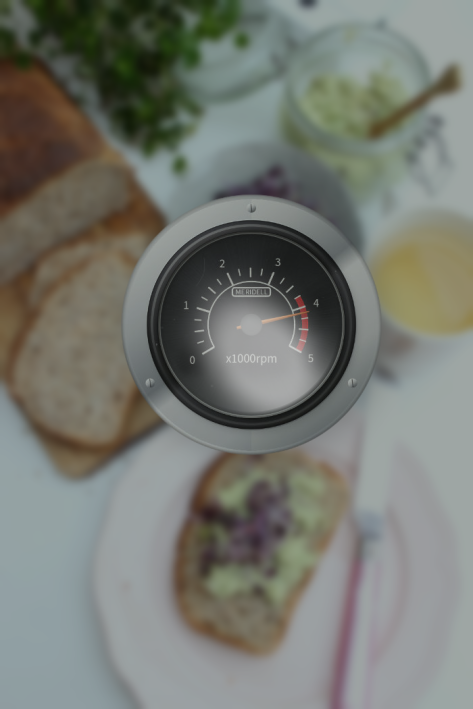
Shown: 4125 rpm
